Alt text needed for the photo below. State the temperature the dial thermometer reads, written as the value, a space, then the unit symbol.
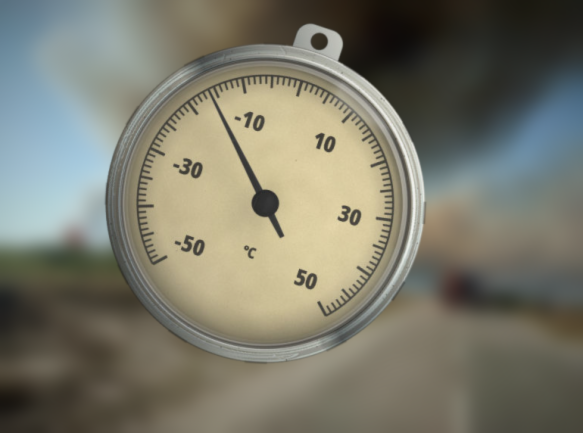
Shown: -16 °C
